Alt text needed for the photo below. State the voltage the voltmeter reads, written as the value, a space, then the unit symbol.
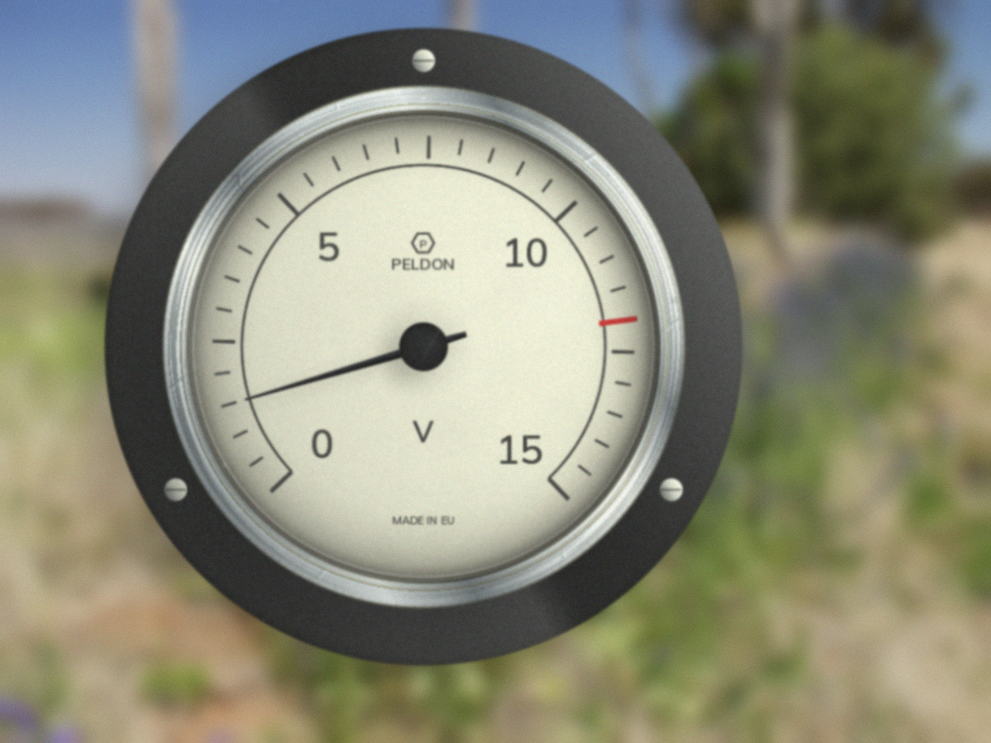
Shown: 1.5 V
